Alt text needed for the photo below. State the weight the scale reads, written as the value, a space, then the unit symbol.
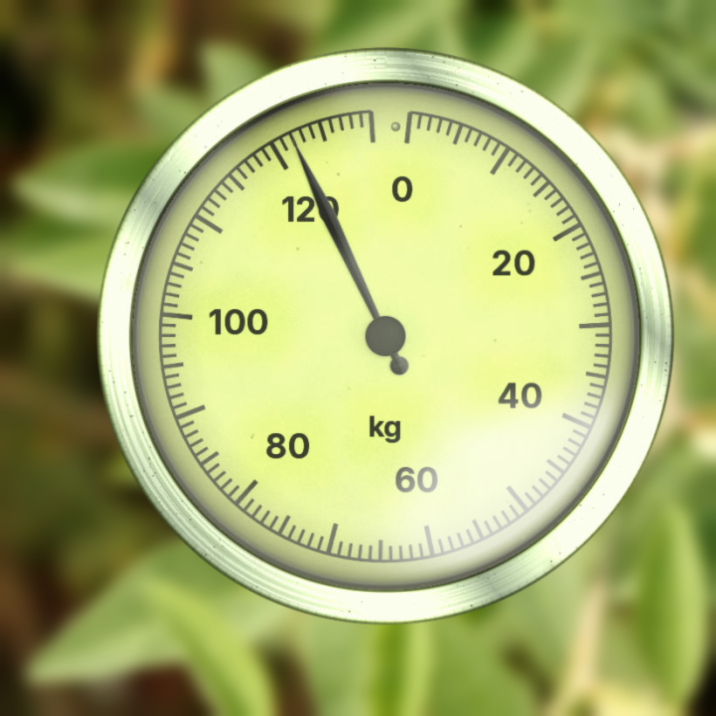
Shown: 122 kg
